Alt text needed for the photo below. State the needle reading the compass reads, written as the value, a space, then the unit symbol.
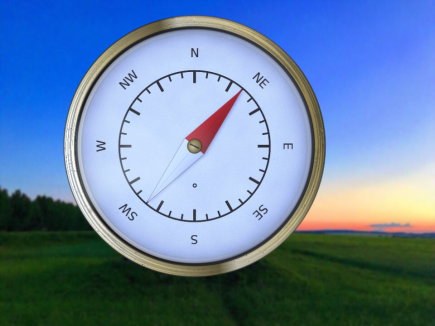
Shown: 40 °
